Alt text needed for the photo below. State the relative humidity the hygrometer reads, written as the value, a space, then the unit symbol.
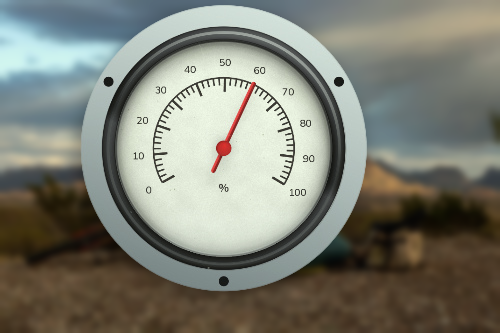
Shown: 60 %
